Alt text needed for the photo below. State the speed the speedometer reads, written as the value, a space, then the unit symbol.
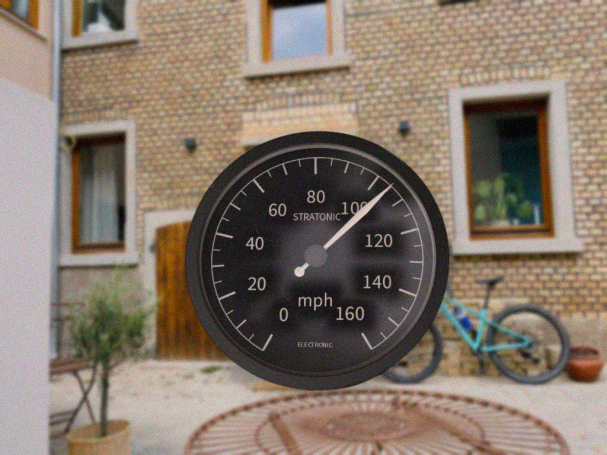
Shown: 105 mph
